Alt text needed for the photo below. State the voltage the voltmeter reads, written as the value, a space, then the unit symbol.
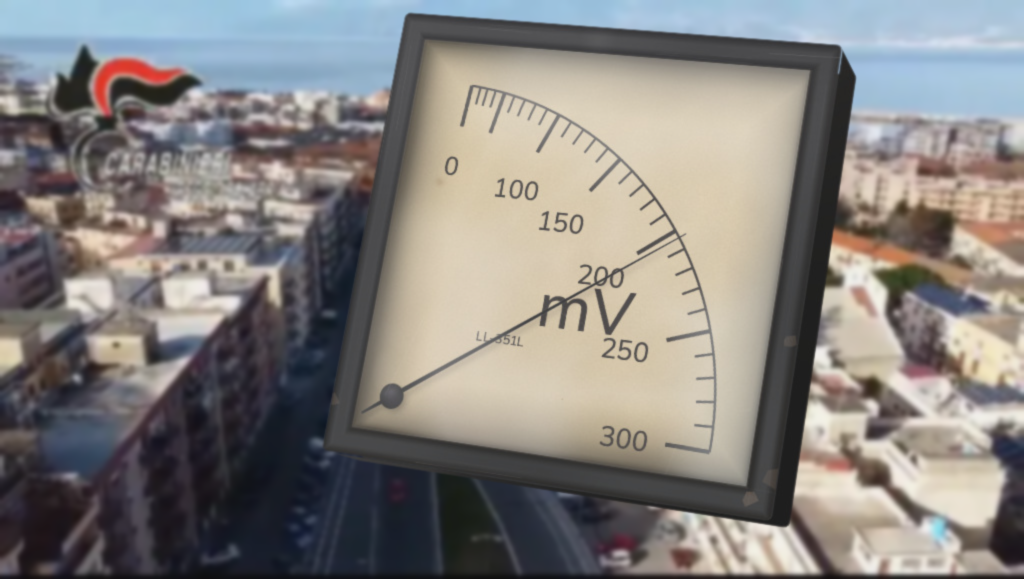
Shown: 205 mV
